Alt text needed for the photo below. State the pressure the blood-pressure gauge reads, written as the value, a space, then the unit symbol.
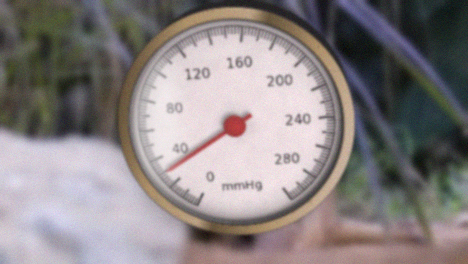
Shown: 30 mmHg
